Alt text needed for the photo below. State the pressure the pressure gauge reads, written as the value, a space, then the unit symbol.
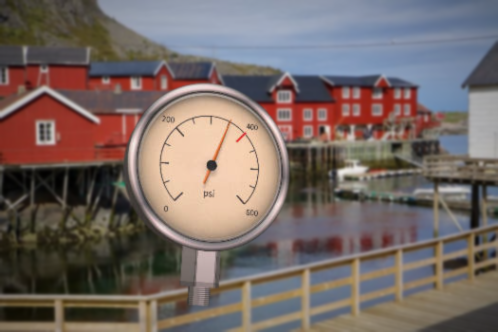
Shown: 350 psi
